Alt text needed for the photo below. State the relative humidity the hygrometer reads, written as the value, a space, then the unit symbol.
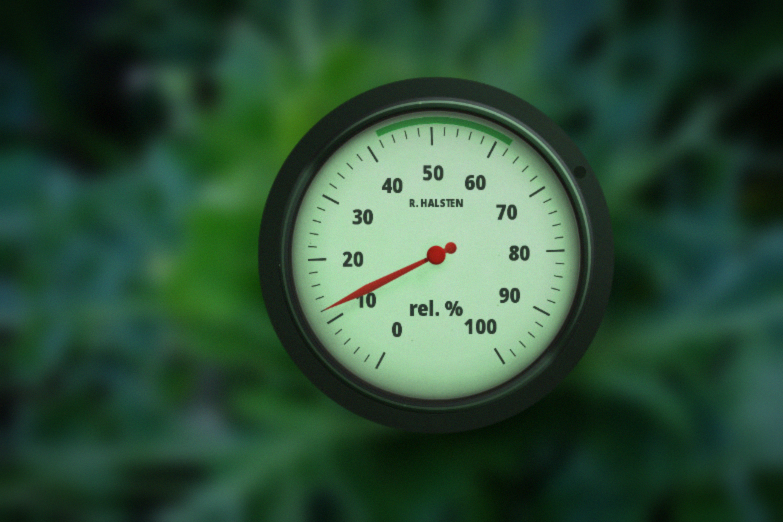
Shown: 12 %
